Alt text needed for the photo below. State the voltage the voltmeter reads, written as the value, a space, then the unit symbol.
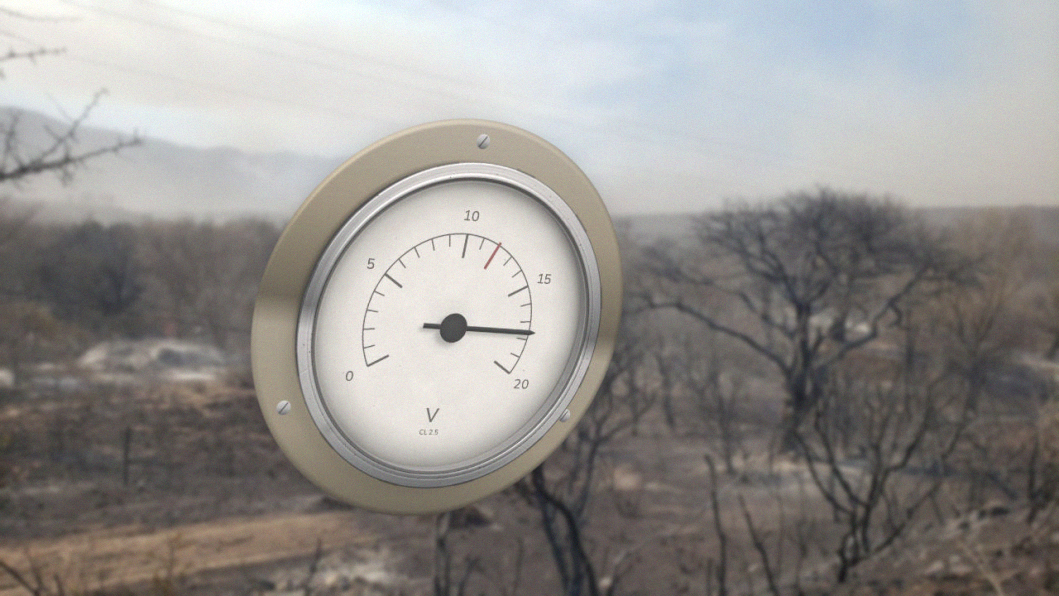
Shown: 17.5 V
